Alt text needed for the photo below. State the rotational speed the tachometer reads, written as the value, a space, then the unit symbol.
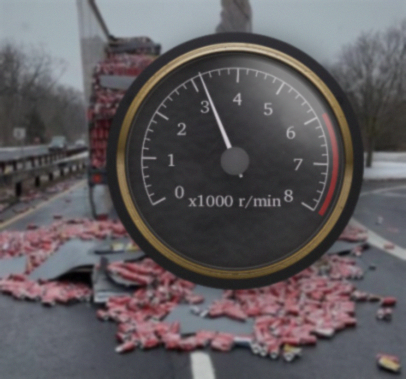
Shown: 3200 rpm
